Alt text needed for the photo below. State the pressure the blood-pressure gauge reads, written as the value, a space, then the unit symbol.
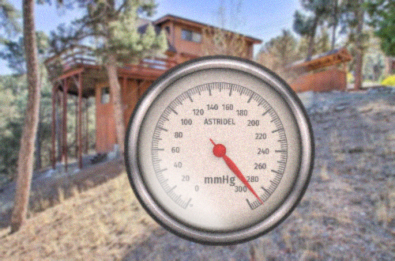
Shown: 290 mmHg
